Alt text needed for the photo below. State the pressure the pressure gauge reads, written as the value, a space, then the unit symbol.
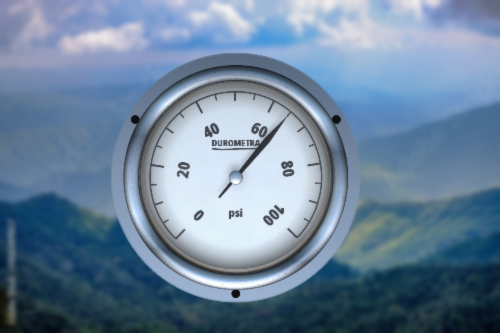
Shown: 65 psi
